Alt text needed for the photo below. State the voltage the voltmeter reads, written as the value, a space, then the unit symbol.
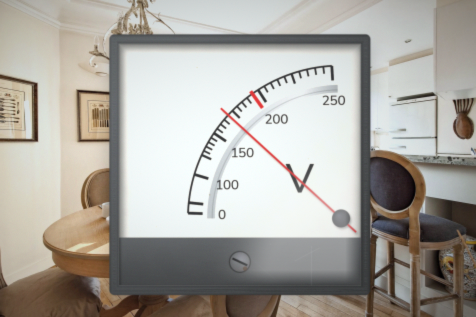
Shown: 170 V
